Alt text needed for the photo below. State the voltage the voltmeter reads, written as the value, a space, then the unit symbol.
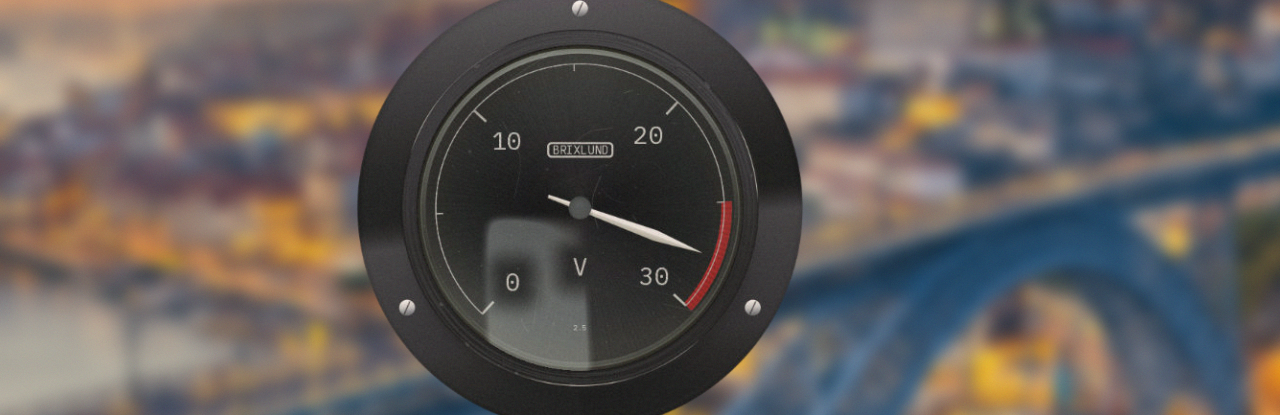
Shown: 27.5 V
